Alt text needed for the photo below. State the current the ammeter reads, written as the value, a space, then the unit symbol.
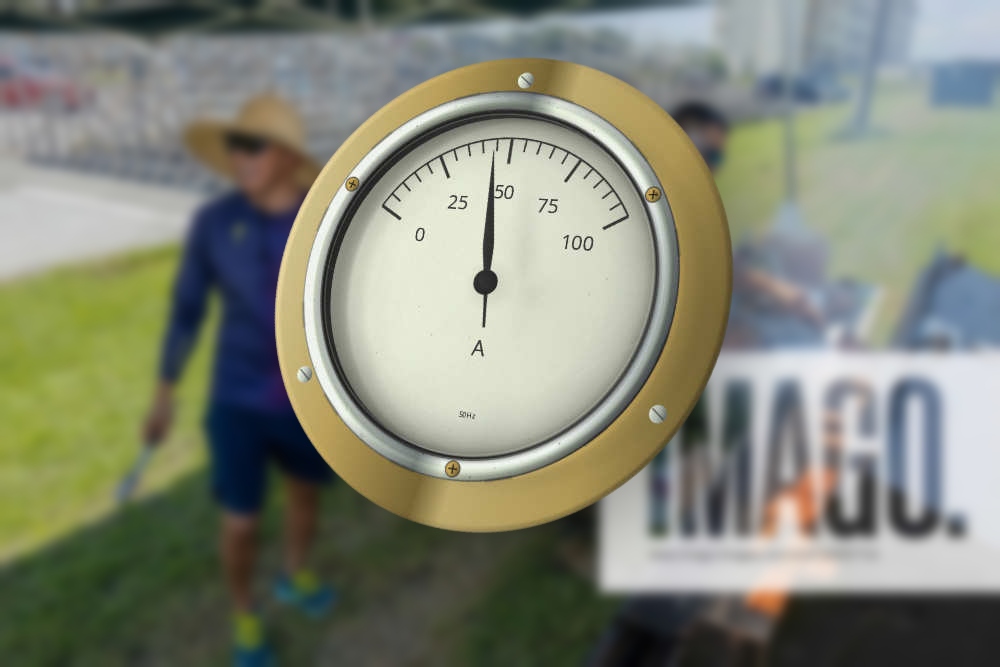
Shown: 45 A
